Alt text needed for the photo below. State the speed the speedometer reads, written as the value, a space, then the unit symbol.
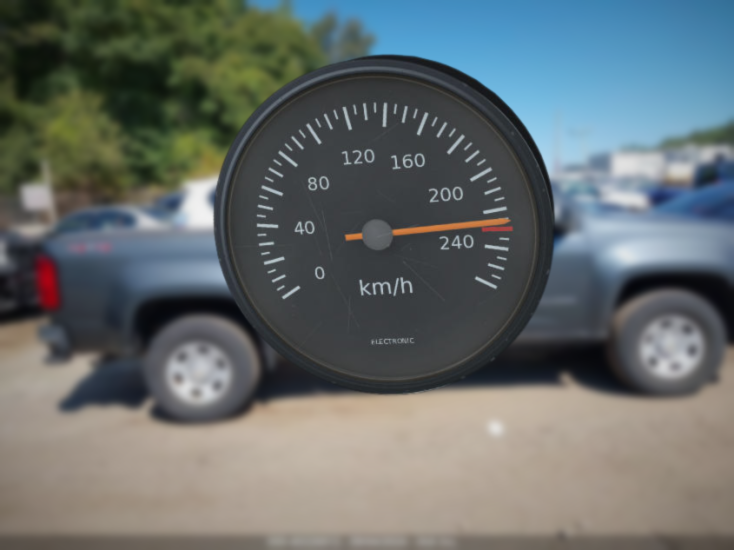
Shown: 225 km/h
